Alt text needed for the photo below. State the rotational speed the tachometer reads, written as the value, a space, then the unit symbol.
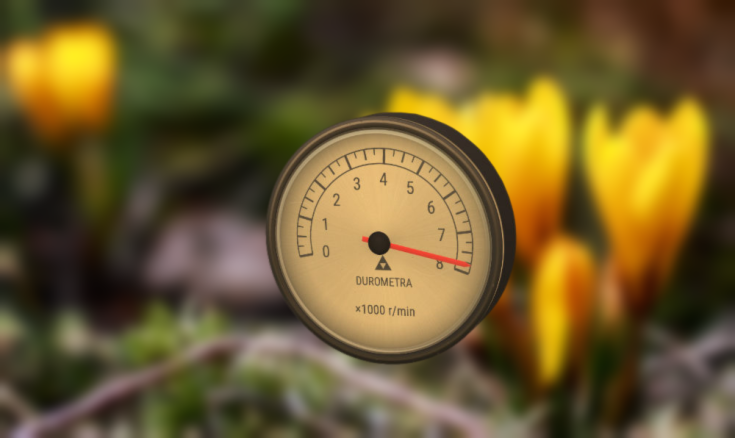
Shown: 7750 rpm
